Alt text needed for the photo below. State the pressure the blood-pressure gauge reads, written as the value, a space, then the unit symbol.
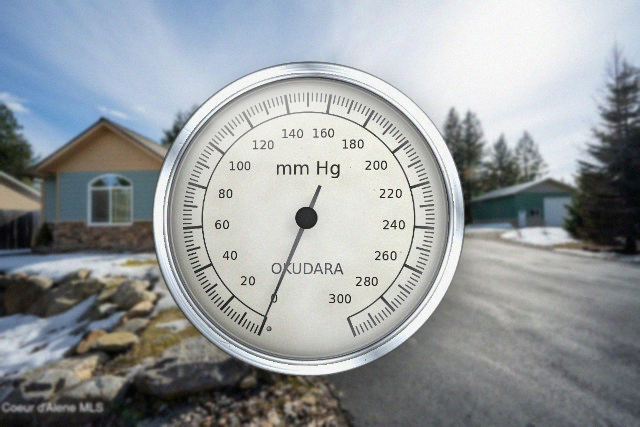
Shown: 0 mmHg
